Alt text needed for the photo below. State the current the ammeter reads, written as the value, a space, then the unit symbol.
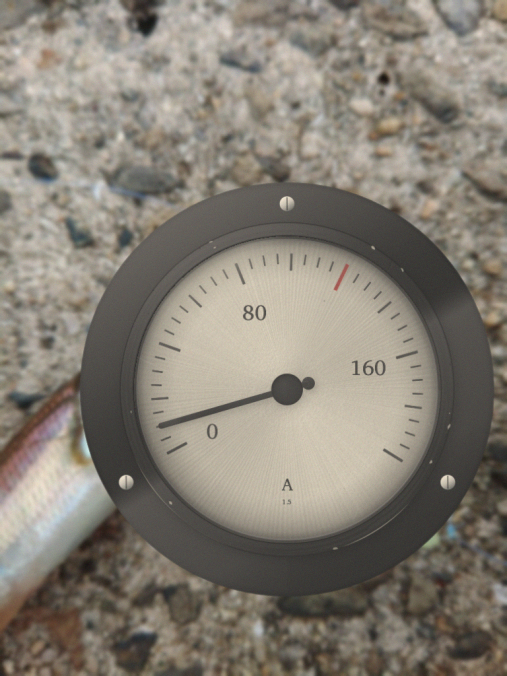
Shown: 10 A
